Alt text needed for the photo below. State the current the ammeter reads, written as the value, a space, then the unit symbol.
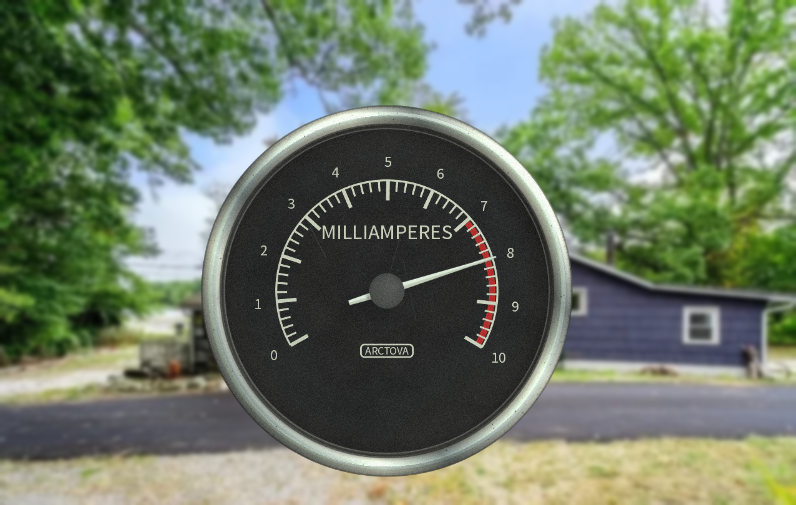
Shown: 8 mA
